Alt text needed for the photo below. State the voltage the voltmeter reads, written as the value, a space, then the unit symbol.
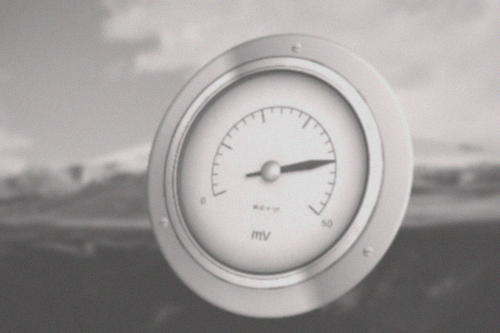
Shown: 40 mV
